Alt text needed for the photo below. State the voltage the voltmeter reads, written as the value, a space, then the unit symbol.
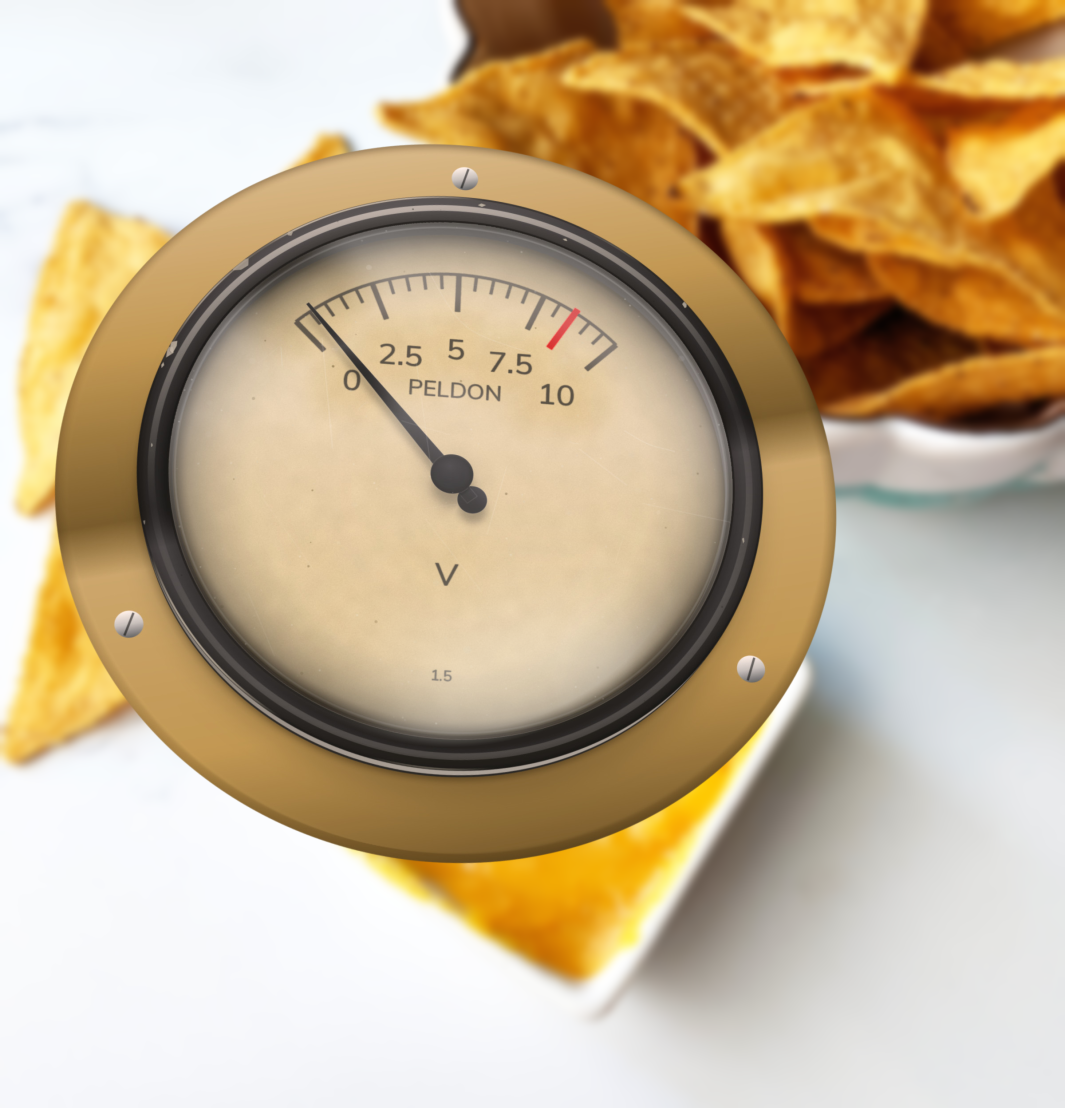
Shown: 0.5 V
